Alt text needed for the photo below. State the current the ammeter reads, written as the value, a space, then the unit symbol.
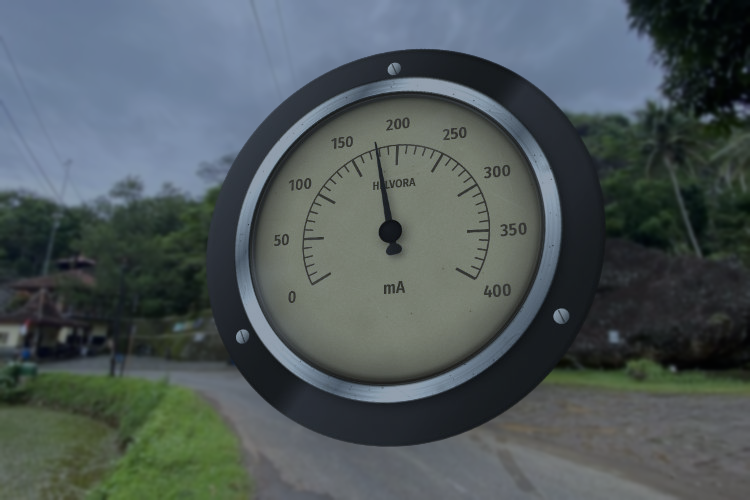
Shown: 180 mA
